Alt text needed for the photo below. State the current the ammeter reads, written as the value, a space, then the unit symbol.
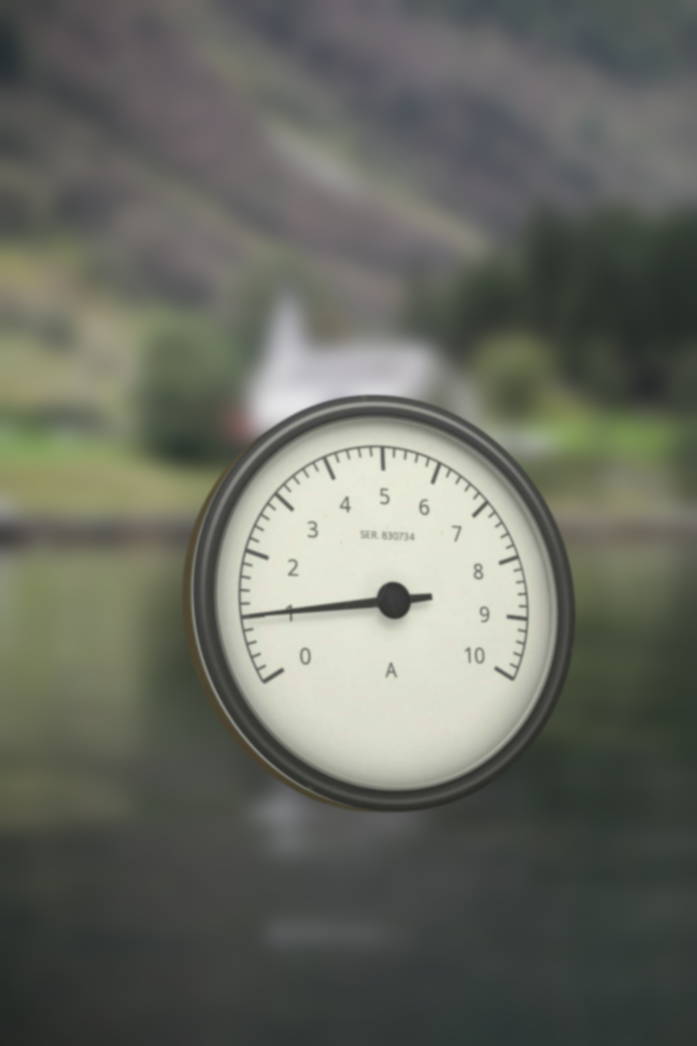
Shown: 1 A
